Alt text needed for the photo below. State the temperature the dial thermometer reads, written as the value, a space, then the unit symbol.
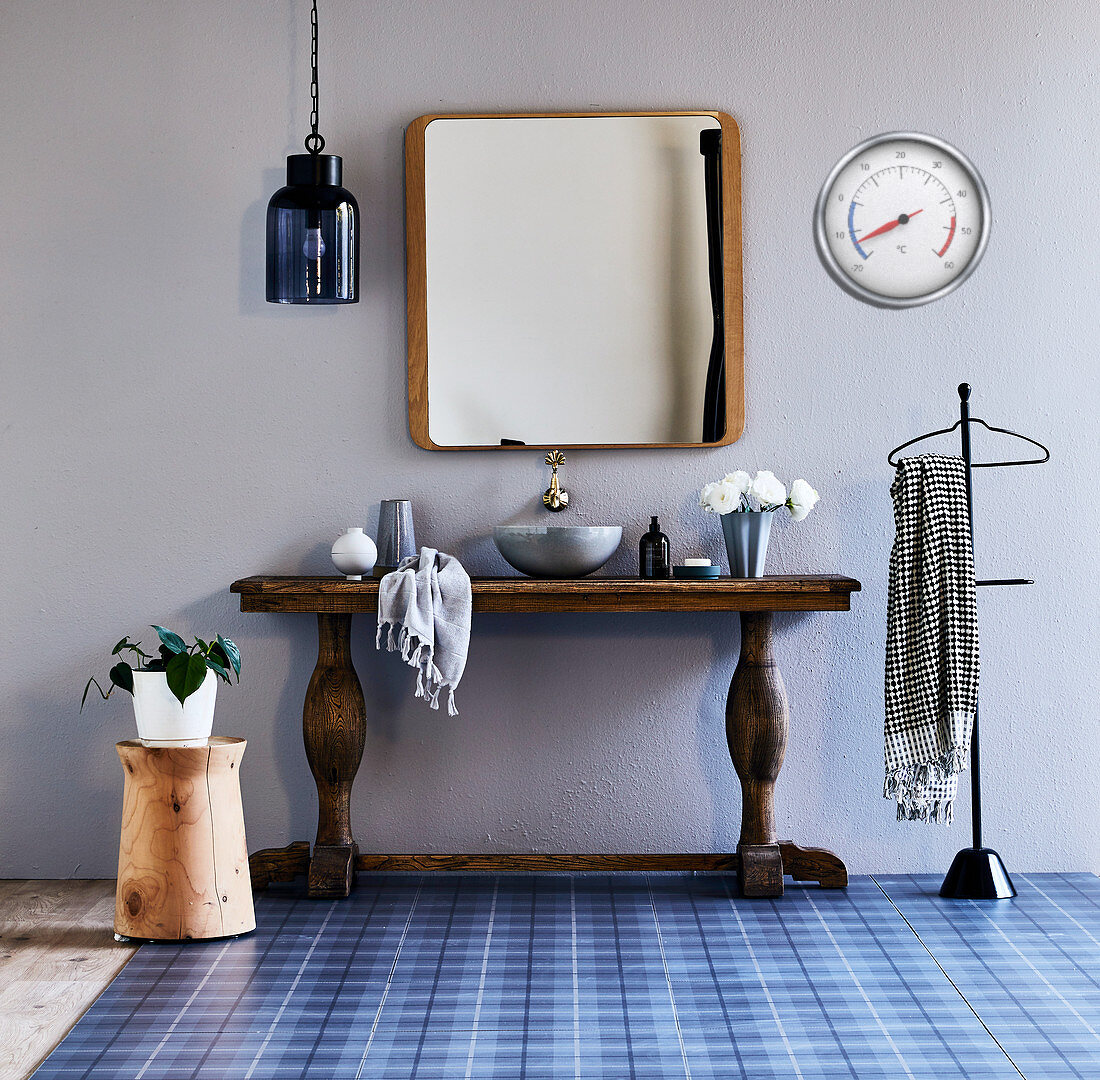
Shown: -14 °C
